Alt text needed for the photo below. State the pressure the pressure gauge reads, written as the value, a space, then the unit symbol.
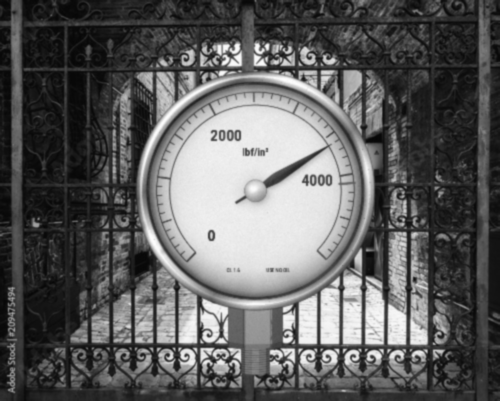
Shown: 3600 psi
